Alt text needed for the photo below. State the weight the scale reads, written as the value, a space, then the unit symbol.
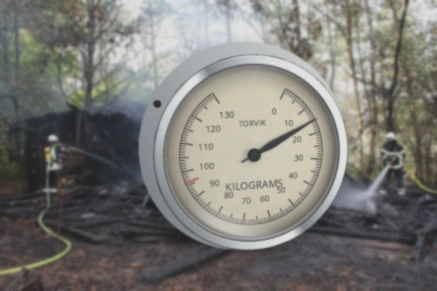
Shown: 15 kg
